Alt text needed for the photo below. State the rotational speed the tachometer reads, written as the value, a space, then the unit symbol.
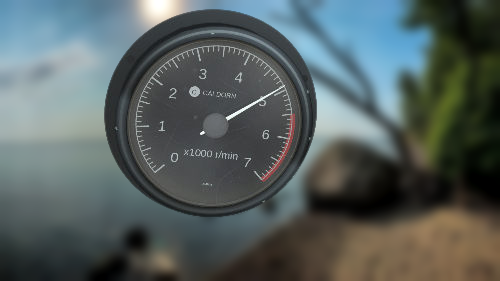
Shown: 4900 rpm
